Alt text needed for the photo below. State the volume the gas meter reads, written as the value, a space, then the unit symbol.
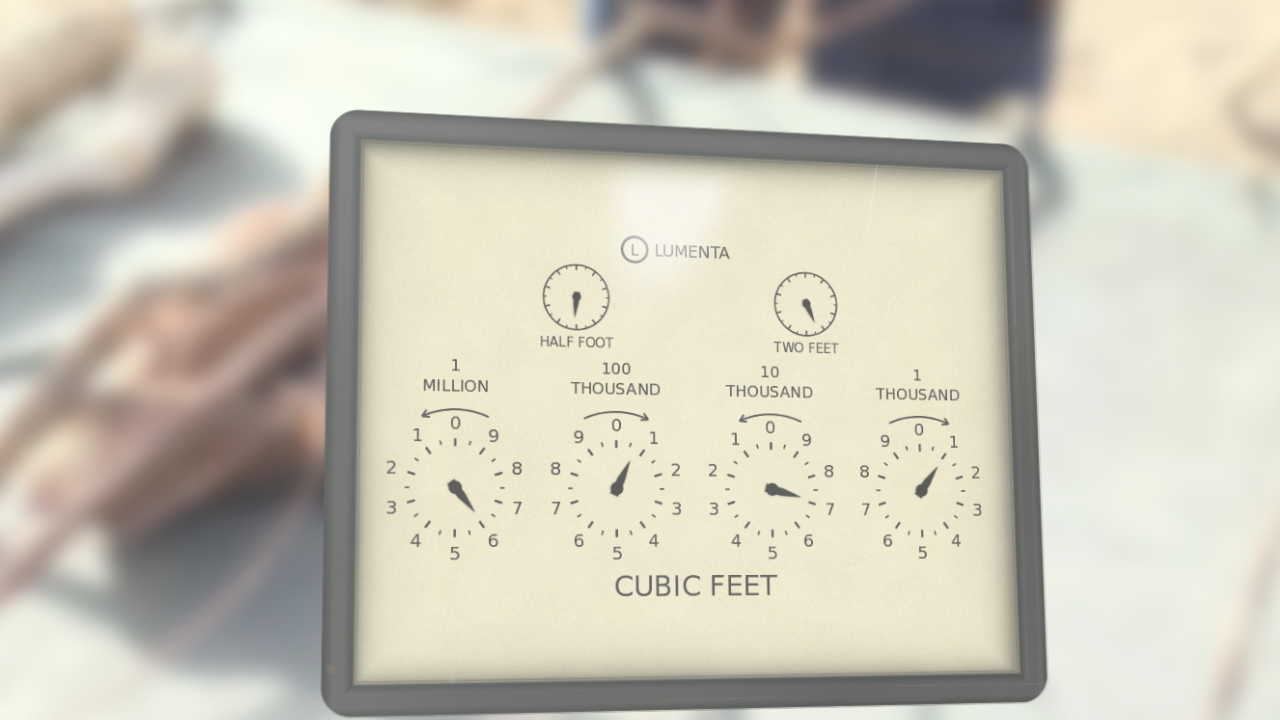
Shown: 607100 ft³
